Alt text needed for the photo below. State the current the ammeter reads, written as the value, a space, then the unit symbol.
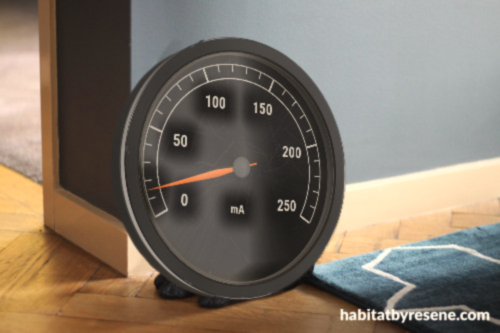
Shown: 15 mA
